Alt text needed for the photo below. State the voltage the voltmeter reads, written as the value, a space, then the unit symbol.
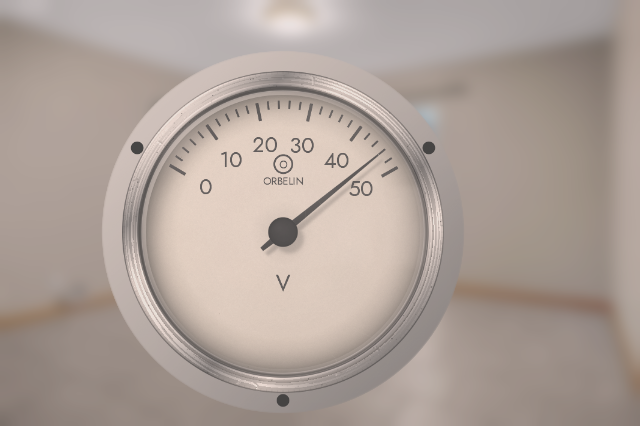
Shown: 46 V
